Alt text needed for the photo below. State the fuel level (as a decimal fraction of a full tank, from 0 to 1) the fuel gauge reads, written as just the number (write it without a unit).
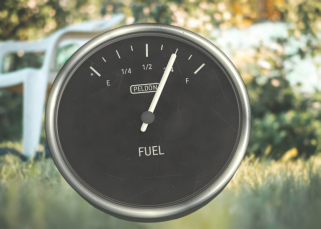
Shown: 0.75
